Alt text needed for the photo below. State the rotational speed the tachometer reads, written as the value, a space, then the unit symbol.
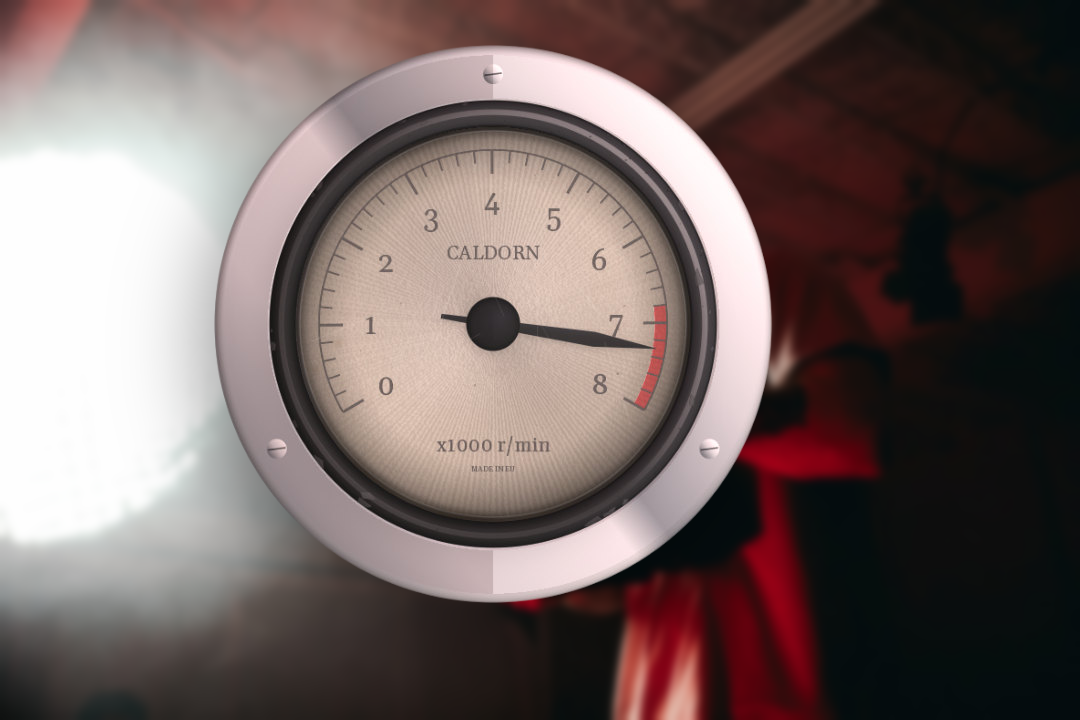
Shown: 7300 rpm
